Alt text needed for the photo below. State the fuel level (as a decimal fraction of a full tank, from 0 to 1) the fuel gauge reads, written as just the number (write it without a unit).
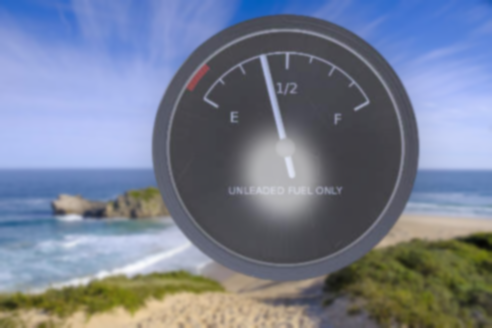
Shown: 0.375
